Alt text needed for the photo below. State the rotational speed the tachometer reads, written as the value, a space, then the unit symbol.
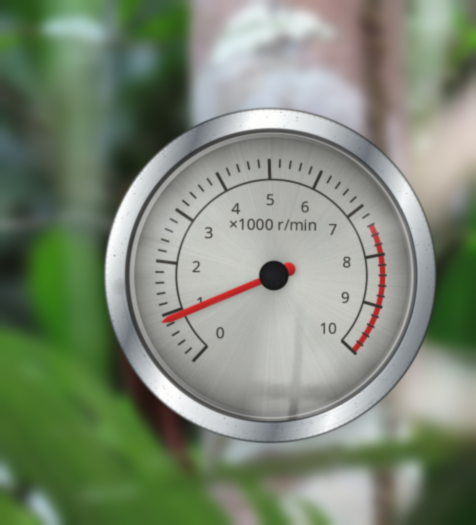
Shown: 900 rpm
